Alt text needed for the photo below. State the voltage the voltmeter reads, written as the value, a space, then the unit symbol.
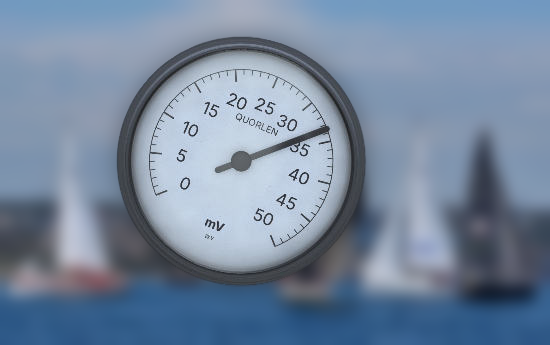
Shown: 33.5 mV
